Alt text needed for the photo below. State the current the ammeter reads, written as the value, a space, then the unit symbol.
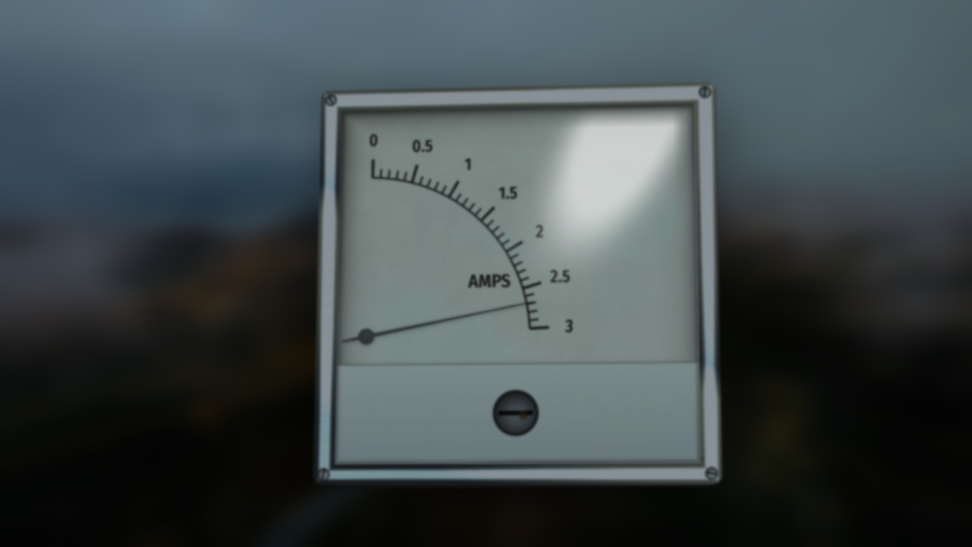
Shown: 2.7 A
